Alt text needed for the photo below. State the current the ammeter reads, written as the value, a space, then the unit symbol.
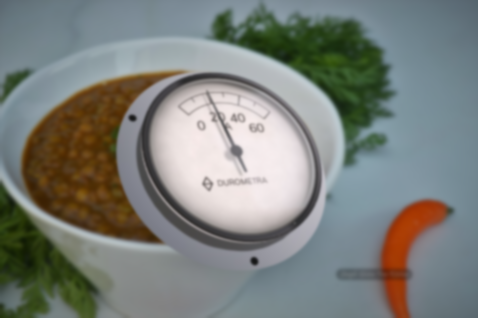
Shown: 20 A
